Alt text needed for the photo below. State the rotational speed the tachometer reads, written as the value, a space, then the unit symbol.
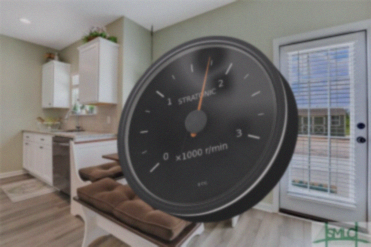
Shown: 1750 rpm
